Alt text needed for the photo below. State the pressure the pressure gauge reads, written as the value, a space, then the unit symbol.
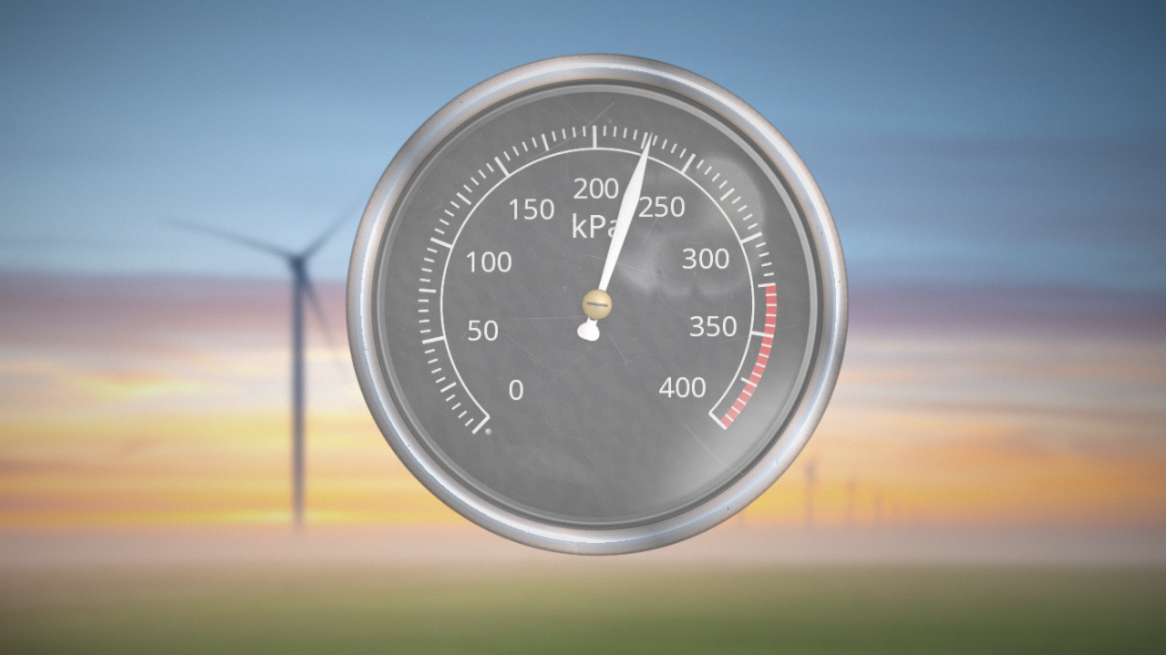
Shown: 227.5 kPa
